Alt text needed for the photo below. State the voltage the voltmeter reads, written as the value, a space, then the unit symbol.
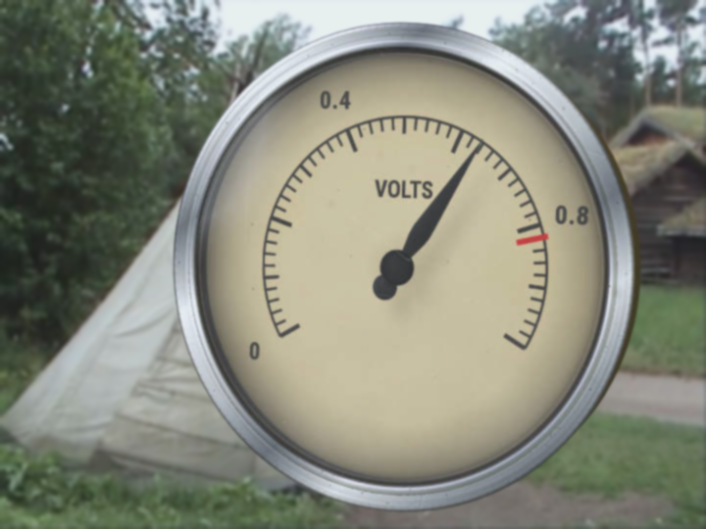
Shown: 0.64 V
